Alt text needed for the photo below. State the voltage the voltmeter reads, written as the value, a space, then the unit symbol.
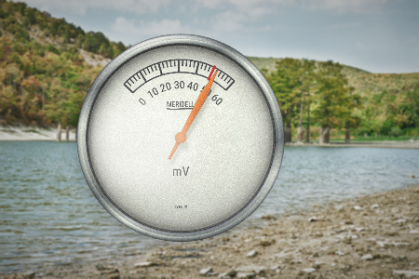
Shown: 50 mV
